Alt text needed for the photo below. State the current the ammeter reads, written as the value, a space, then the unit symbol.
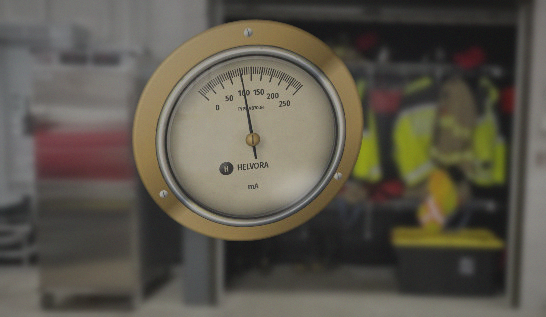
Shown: 100 mA
